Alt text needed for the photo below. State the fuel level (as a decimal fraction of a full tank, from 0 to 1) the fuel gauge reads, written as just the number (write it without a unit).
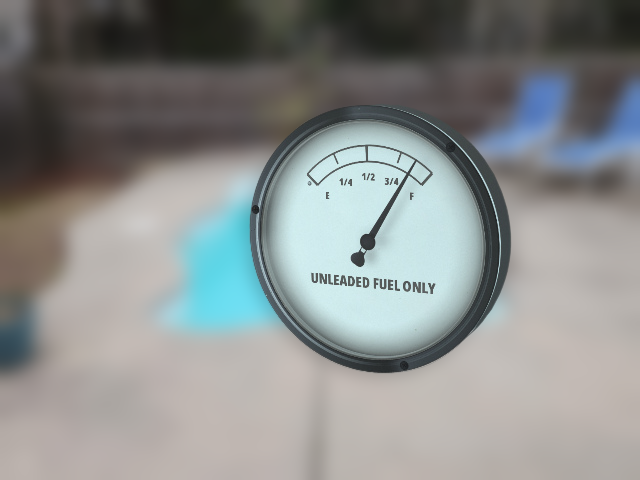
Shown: 0.875
